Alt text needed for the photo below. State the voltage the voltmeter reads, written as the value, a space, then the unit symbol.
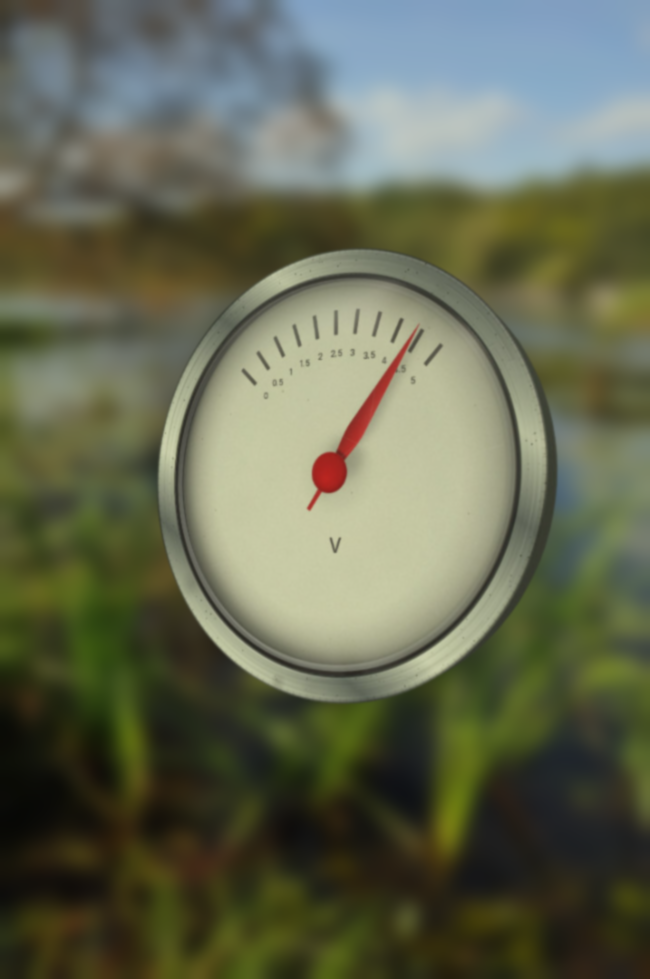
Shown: 4.5 V
